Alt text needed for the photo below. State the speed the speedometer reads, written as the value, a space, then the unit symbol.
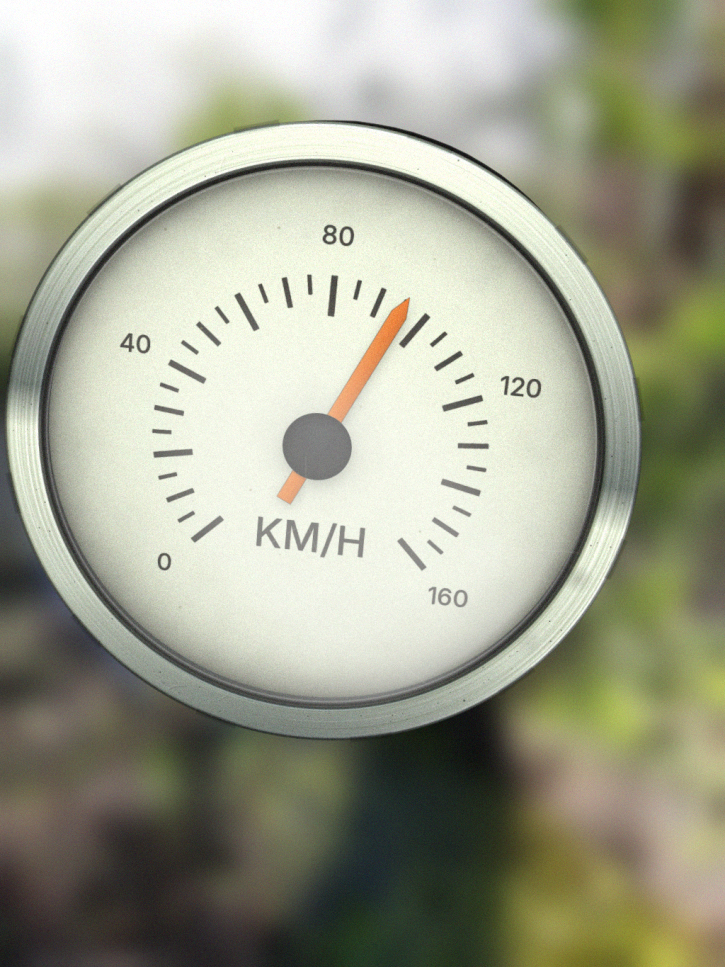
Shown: 95 km/h
